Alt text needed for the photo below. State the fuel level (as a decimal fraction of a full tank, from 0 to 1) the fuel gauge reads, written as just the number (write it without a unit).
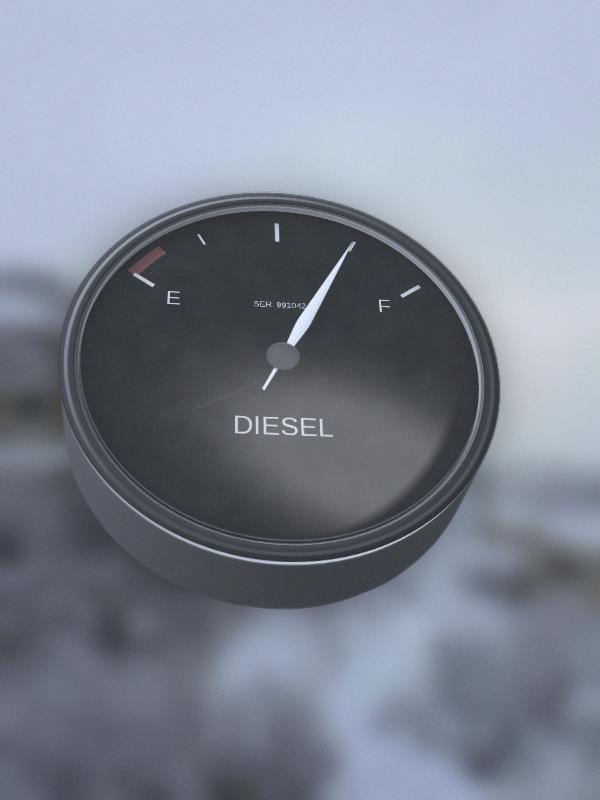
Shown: 0.75
